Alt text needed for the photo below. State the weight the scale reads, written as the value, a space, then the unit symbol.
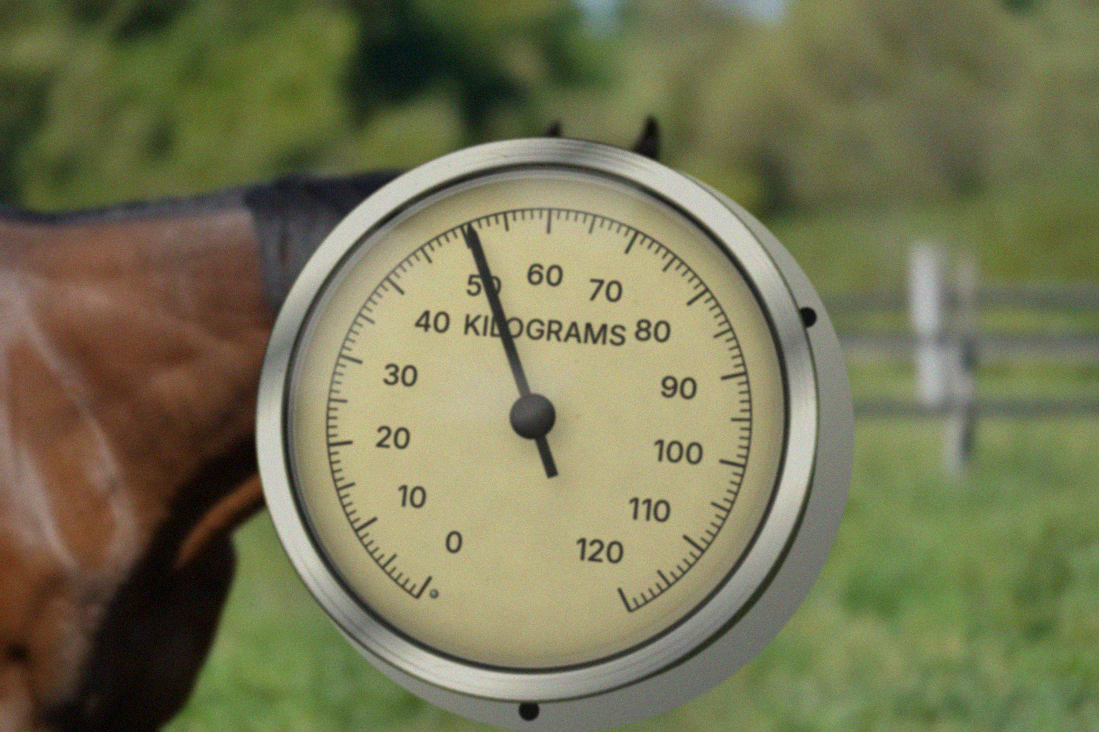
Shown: 51 kg
